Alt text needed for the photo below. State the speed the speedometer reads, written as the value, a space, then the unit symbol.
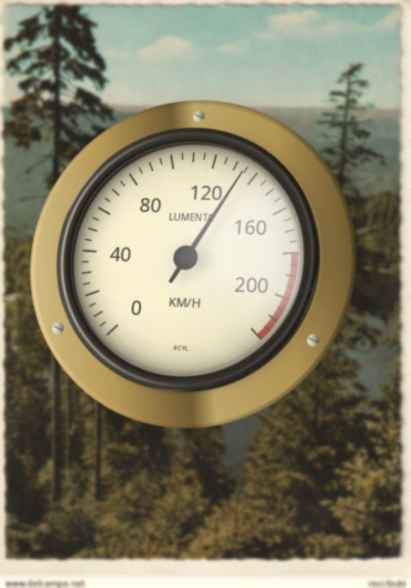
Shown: 135 km/h
